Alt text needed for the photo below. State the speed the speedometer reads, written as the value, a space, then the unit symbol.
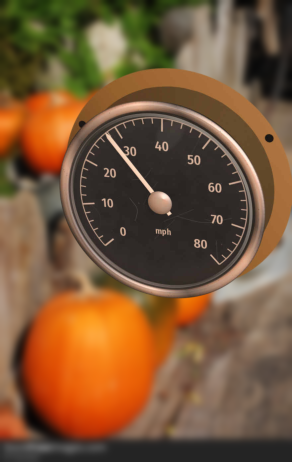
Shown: 28 mph
